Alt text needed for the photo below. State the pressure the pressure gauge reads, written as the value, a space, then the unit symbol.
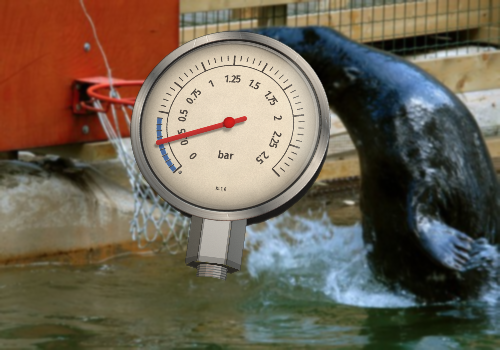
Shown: 0.25 bar
